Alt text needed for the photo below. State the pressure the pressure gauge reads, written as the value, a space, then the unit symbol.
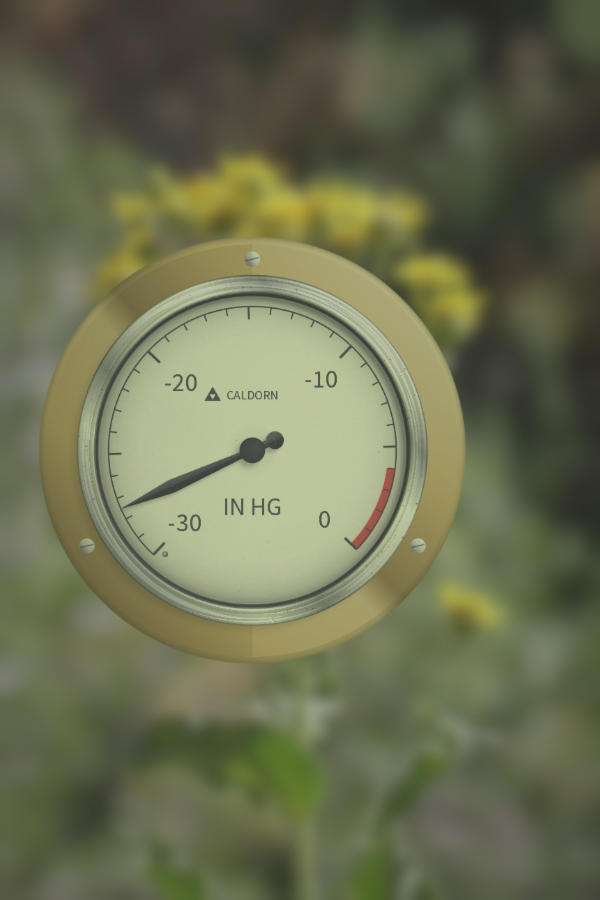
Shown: -27.5 inHg
